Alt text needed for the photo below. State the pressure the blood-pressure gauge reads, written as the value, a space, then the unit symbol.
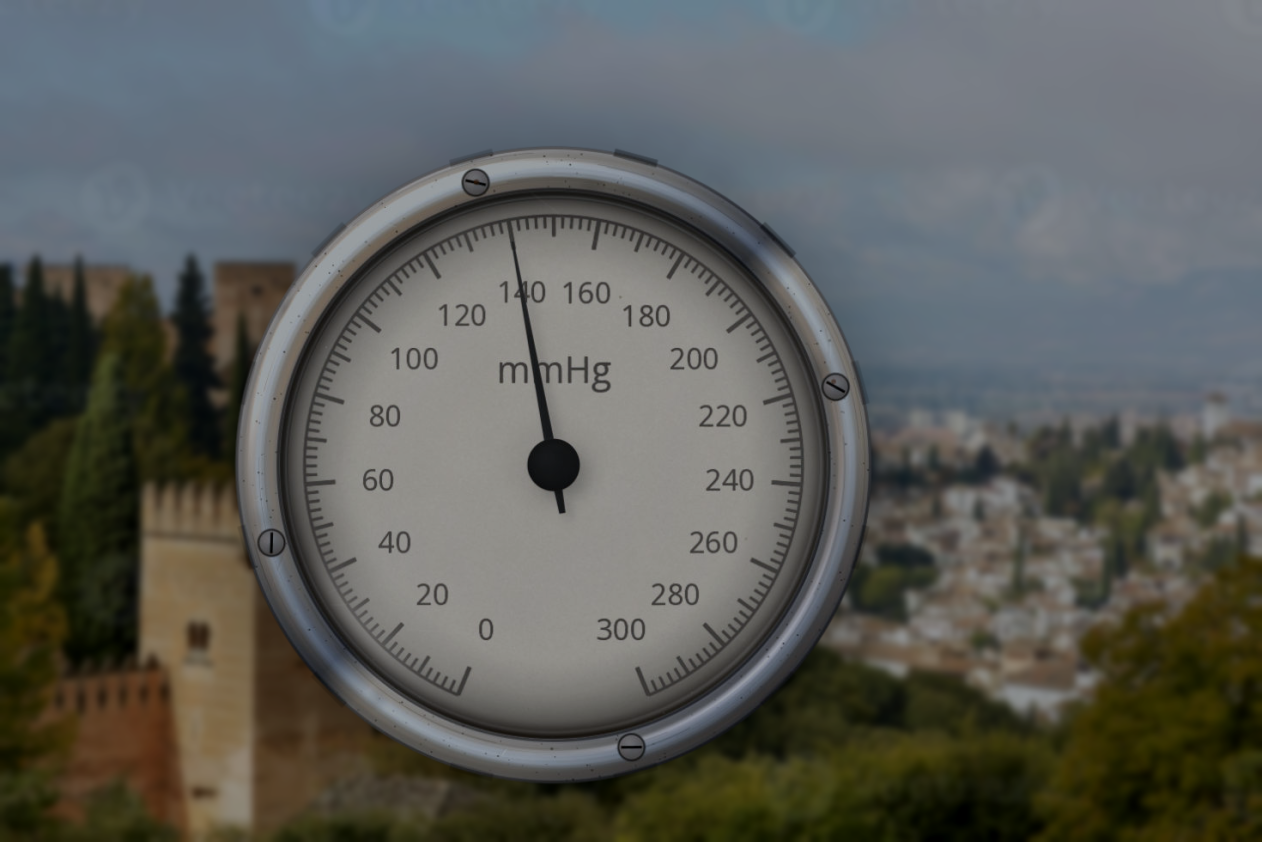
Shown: 140 mmHg
